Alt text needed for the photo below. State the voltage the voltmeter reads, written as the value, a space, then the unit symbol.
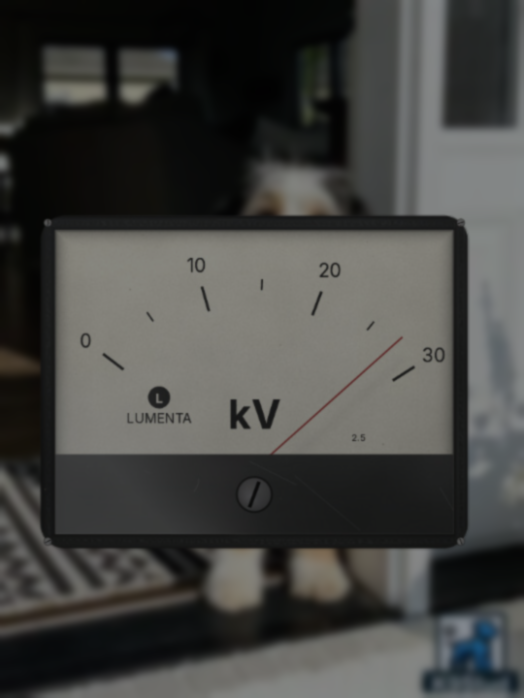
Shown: 27.5 kV
